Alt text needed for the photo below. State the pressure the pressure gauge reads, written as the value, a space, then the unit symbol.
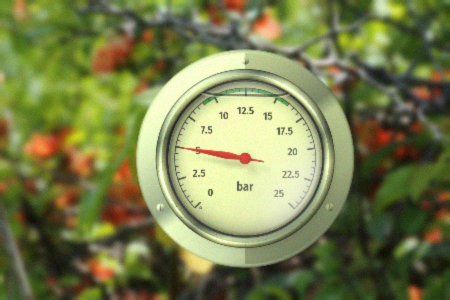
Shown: 5 bar
